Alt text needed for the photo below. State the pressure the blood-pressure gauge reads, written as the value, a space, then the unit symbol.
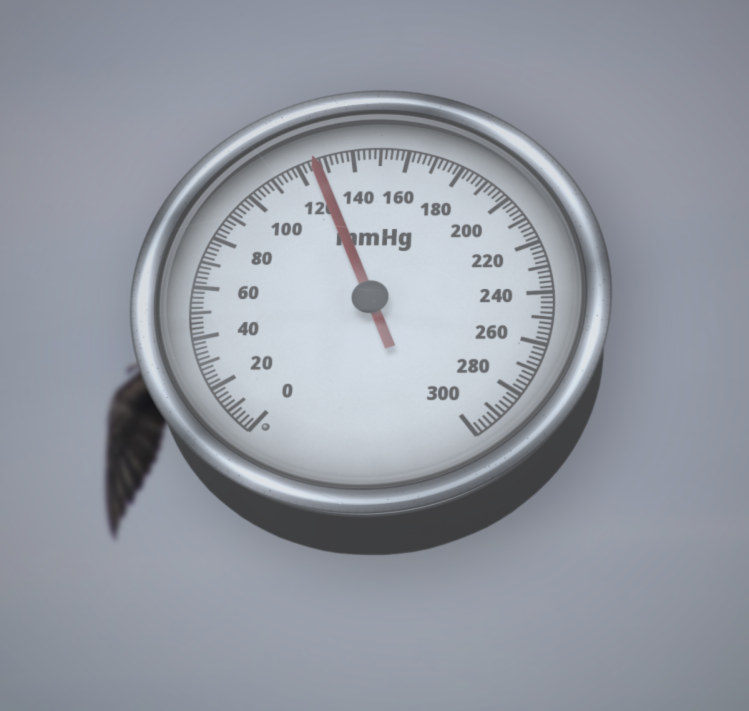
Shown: 126 mmHg
